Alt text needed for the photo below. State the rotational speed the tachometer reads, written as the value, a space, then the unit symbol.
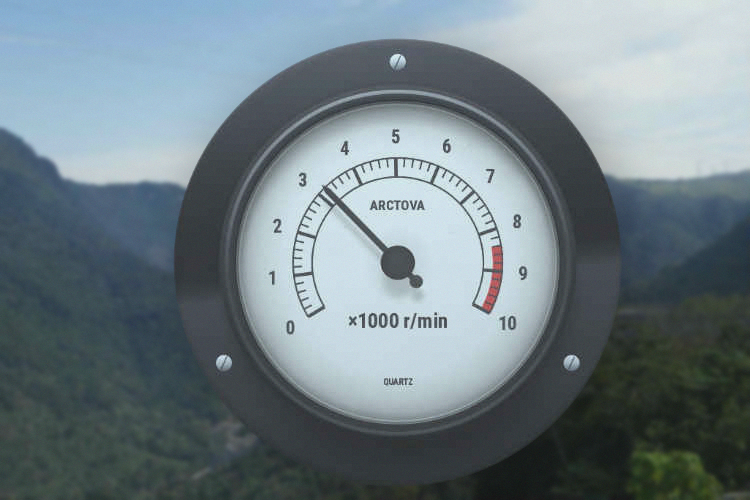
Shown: 3200 rpm
